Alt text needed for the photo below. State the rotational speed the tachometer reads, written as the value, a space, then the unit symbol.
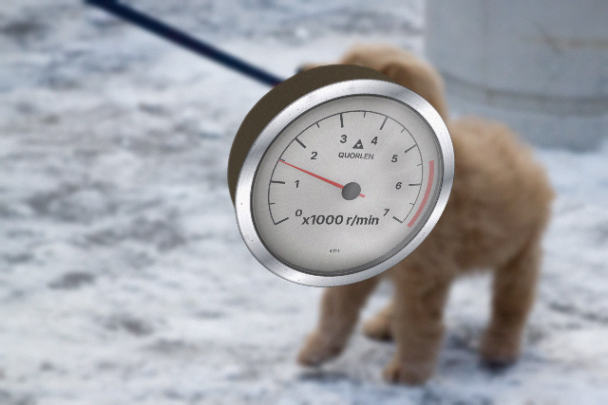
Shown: 1500 rpm
